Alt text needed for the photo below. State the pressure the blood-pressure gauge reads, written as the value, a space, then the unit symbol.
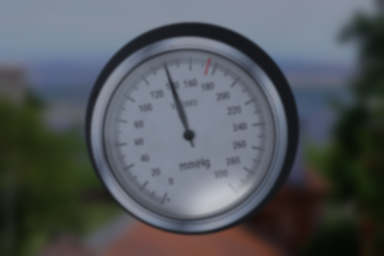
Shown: 140 mmHg
